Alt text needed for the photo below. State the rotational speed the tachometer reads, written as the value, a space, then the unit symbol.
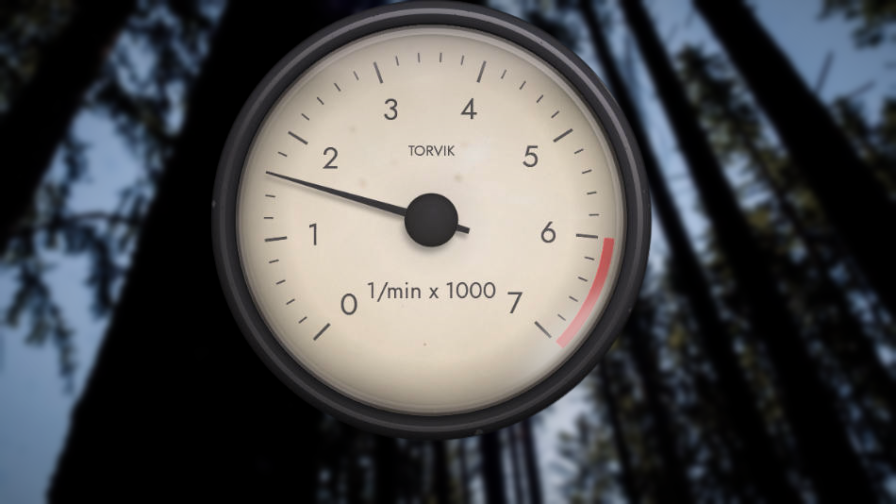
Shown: 1600 rpm
